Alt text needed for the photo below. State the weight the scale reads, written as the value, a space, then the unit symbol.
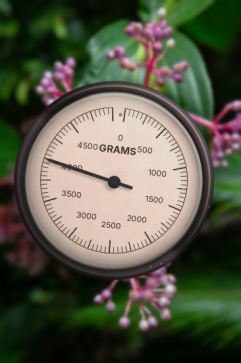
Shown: 4000 g
